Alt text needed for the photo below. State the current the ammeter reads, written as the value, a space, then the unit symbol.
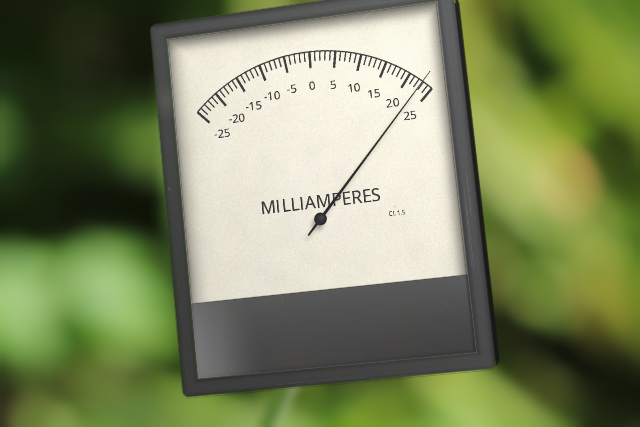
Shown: 23 mA
